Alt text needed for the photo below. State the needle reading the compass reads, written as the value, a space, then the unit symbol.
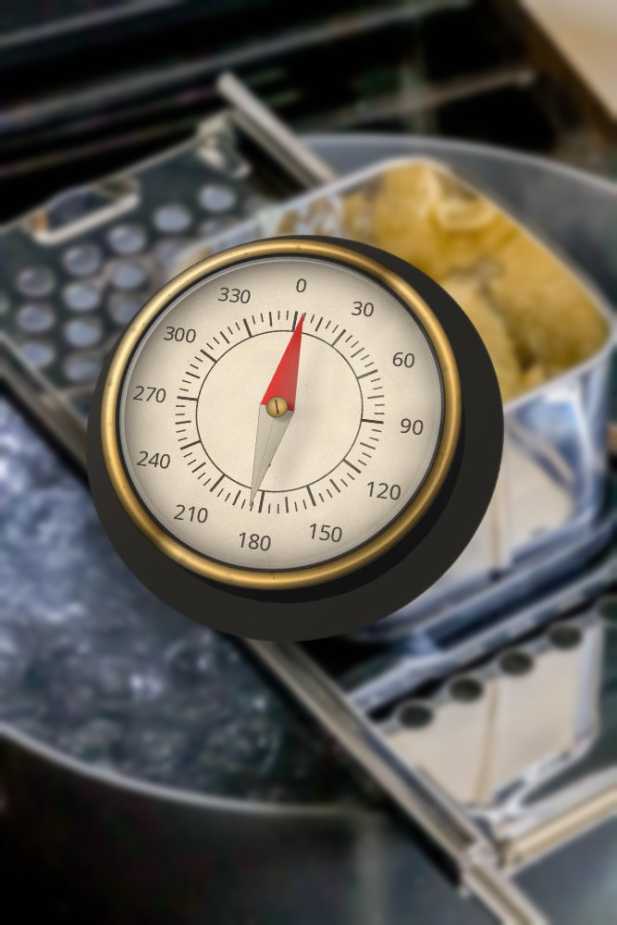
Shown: 5 °
